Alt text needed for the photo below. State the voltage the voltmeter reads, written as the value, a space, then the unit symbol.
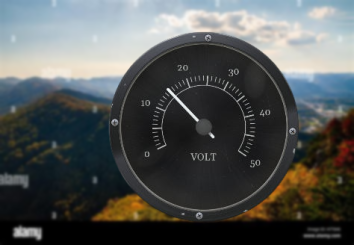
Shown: 15 V
